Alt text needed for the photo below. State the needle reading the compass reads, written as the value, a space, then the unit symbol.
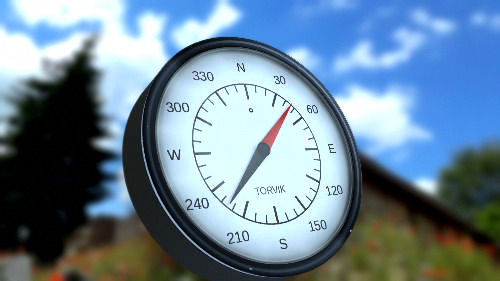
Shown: 45 °
